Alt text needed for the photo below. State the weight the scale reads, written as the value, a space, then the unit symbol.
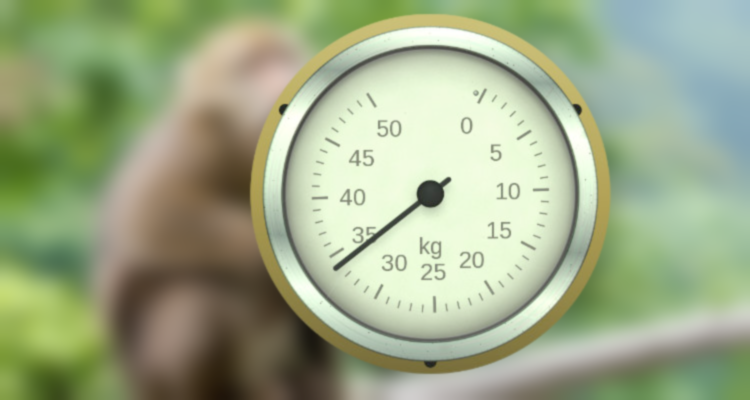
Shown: 34 kg
